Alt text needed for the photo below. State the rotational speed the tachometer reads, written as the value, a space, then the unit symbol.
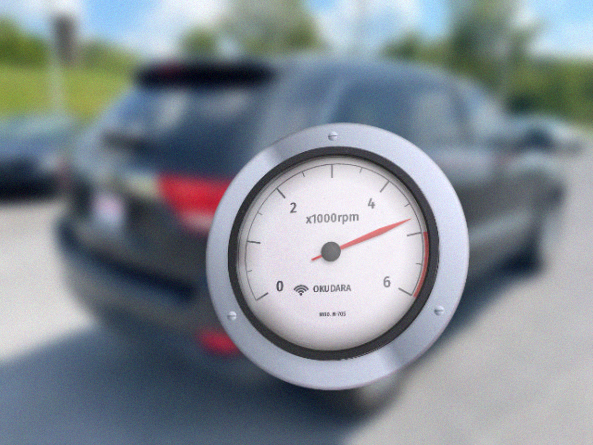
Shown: 4750 rpm
